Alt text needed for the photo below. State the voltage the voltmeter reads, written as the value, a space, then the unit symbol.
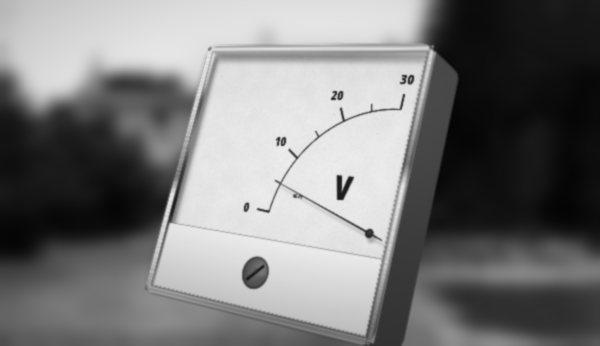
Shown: 5 V
